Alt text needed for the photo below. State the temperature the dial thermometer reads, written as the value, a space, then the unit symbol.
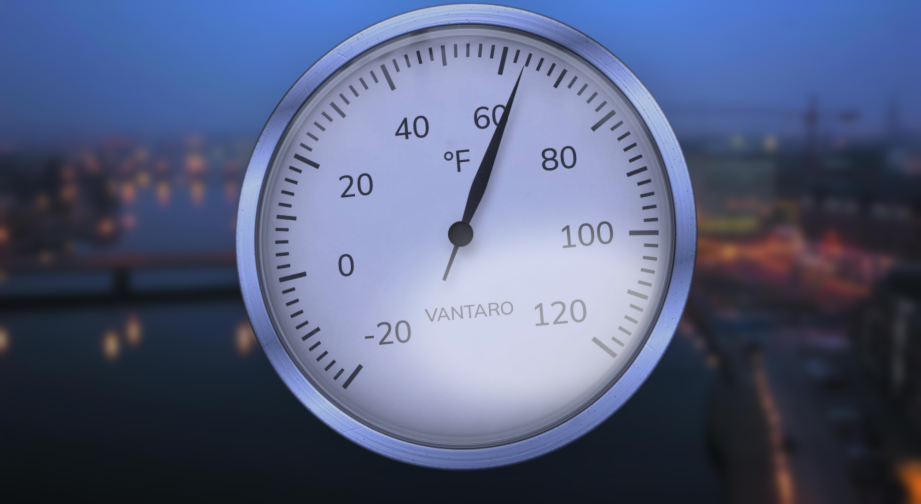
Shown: 64 °F
